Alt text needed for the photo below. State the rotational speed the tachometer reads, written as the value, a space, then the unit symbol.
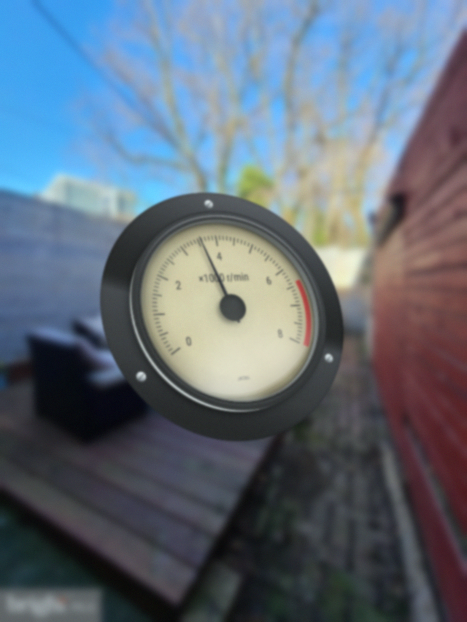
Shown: 3500 rpm
